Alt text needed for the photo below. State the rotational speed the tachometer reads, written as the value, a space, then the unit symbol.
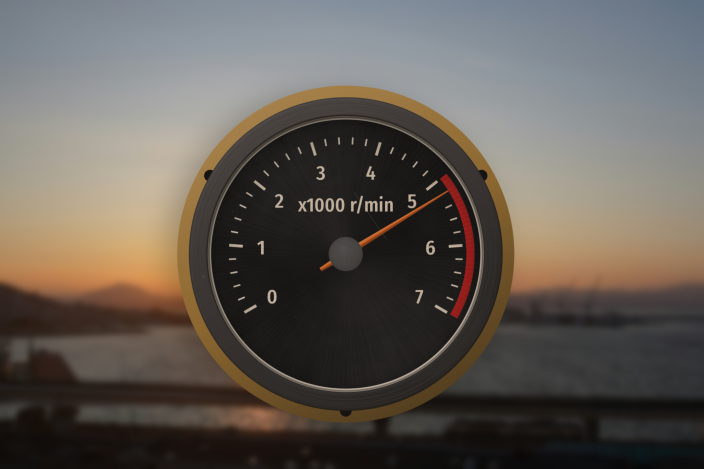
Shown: 5200 rpm
